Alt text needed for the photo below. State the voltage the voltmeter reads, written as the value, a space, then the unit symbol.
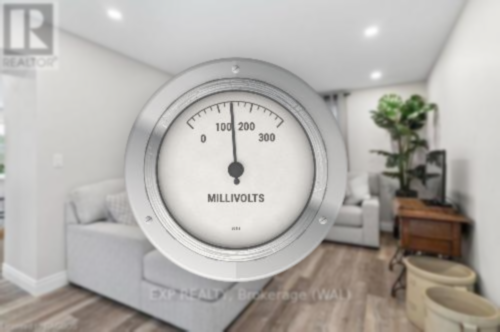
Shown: 140 mV
